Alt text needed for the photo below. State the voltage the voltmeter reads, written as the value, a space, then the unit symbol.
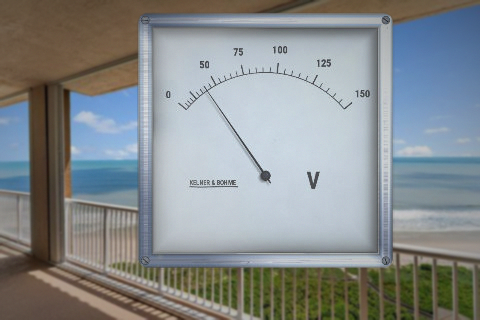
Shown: 40 V
